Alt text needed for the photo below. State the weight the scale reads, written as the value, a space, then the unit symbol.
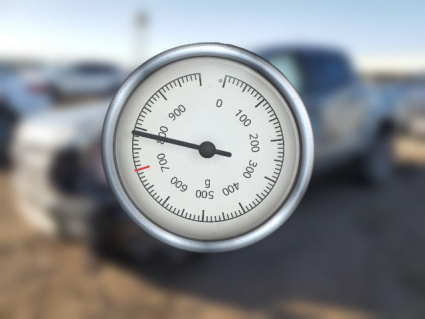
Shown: 790 g
